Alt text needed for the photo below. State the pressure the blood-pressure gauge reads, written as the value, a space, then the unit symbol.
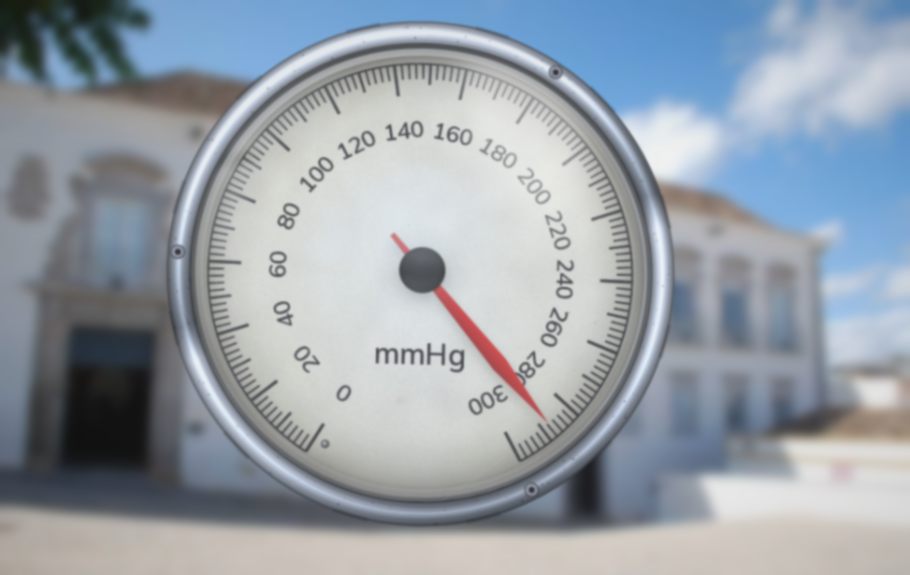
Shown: 288 mmHg
